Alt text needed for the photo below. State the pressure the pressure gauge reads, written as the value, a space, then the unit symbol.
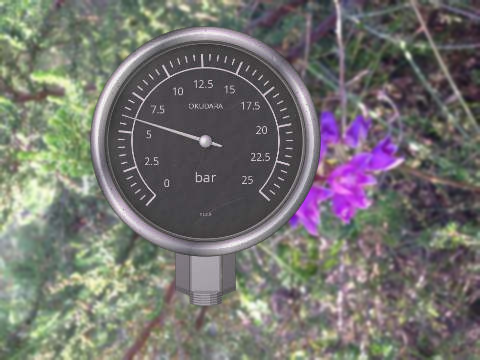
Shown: 6 bar
